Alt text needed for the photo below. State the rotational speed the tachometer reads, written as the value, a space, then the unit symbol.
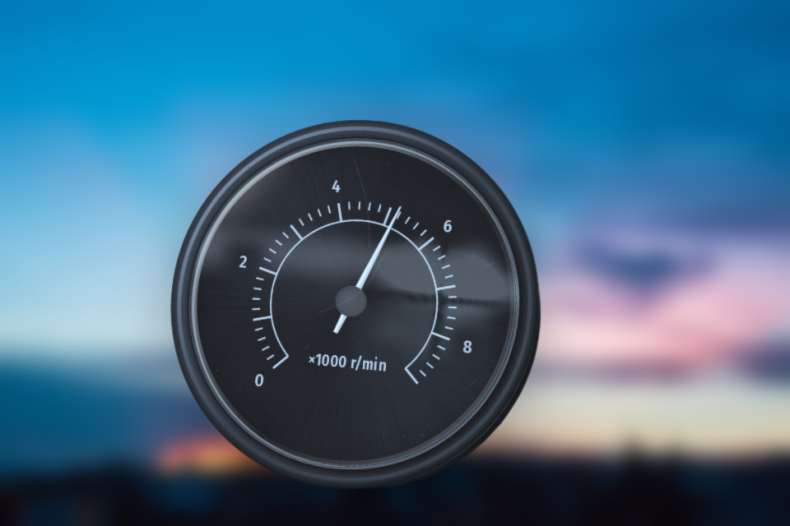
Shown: 5200 rpm
